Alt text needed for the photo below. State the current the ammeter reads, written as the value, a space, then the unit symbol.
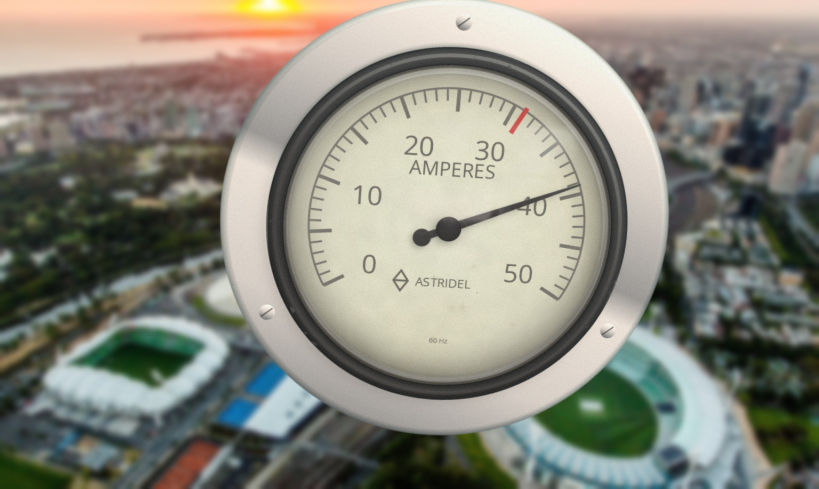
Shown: 39 A
